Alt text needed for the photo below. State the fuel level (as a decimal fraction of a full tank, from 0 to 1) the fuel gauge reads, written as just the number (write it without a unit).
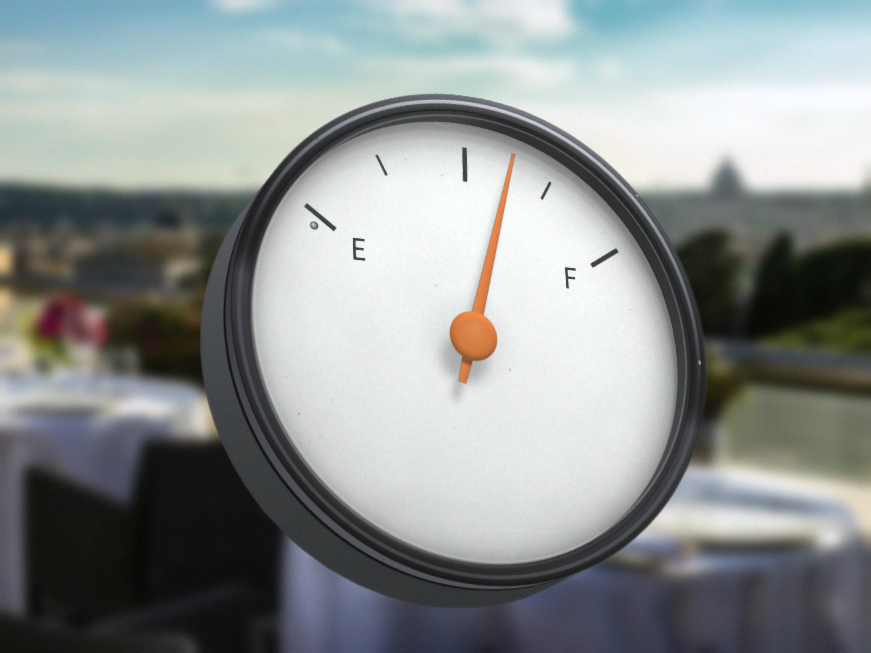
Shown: 0.625
